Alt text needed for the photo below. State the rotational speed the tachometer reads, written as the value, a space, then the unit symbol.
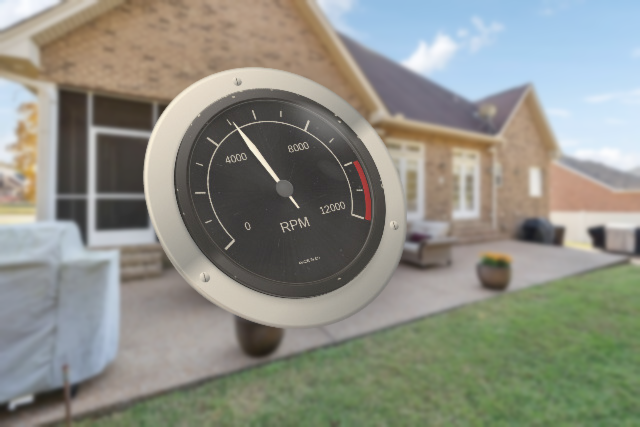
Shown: 5000 rpm
